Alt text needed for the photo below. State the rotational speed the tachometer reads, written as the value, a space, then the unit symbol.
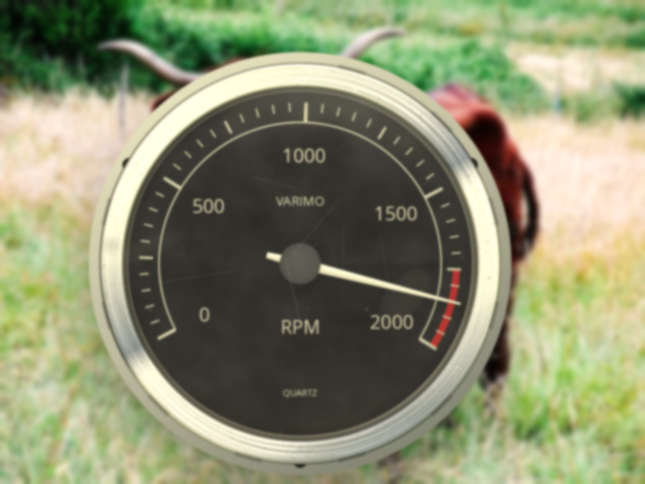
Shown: 1850 rpm
